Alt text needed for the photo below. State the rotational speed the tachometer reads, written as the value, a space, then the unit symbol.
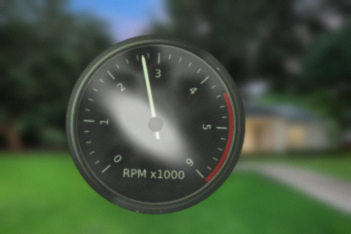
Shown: 2700 rpm
